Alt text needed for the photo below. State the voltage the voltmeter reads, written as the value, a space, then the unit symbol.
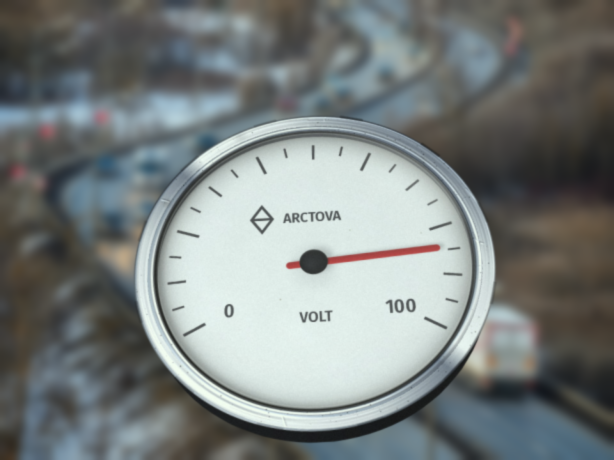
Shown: 85 V
